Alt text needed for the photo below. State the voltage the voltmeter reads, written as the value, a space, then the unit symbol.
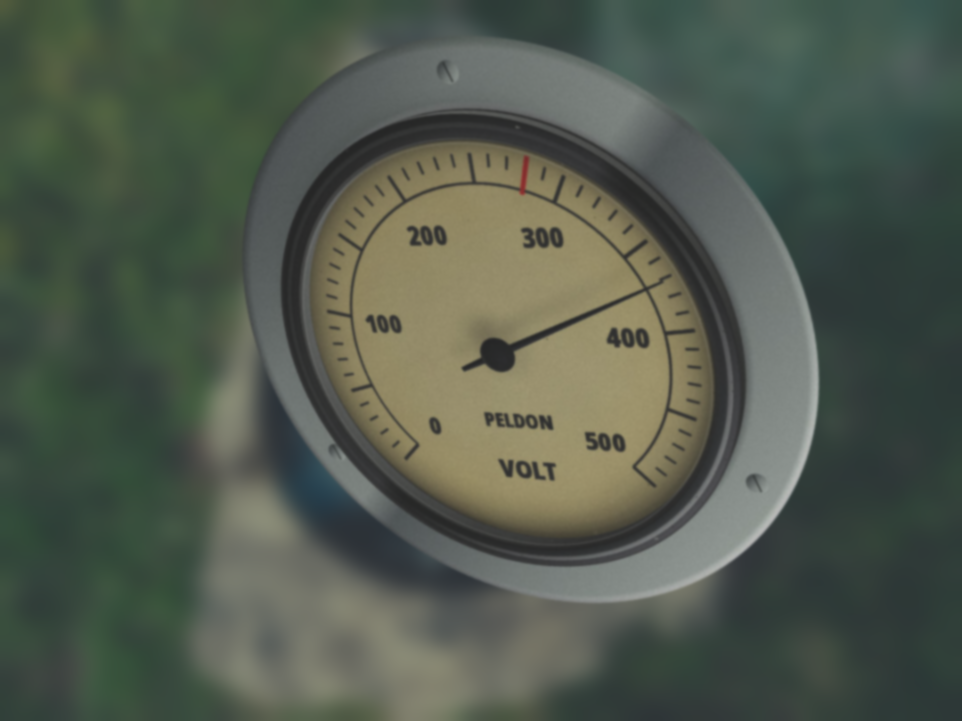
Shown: 370 V
